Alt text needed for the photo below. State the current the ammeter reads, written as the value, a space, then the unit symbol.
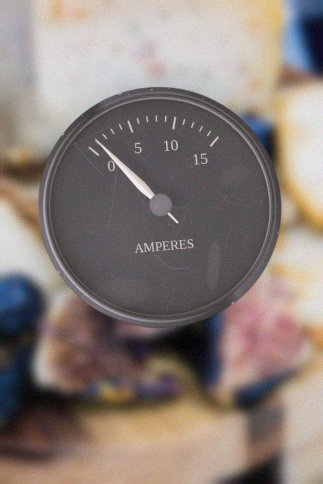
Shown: 1 A
